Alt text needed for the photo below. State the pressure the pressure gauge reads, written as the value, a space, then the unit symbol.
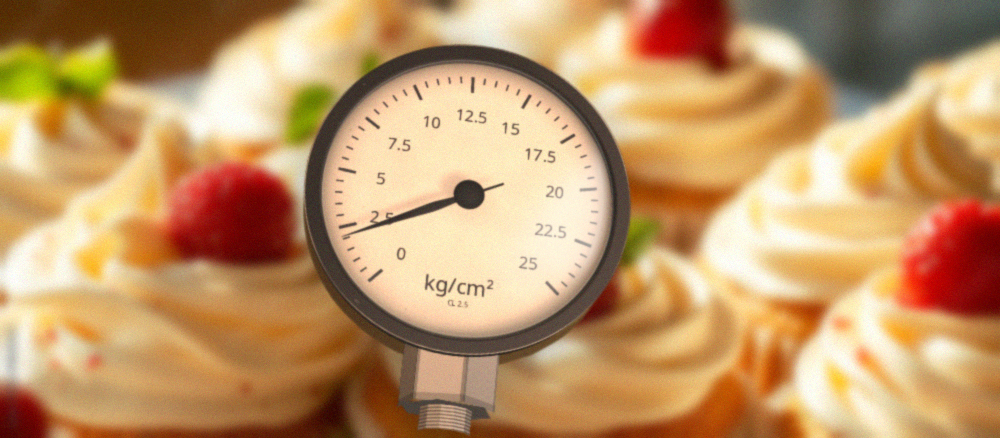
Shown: 2 kg/cm²
